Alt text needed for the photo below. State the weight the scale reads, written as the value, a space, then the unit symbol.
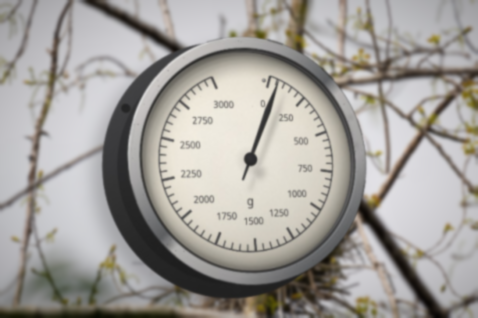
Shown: 50 g
